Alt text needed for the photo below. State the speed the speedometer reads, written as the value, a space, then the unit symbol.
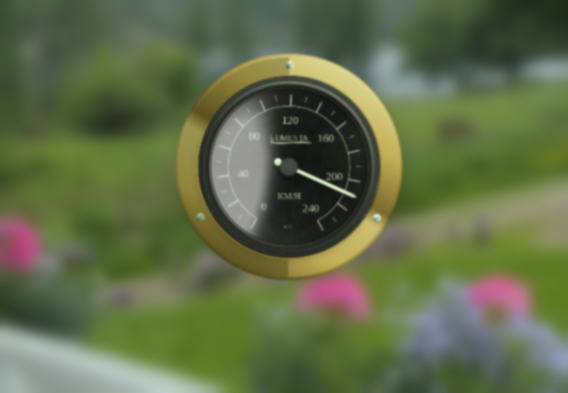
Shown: 210 km/h
